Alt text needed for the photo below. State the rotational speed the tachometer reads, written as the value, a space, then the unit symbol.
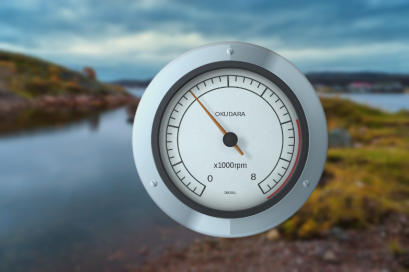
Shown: 3000 rpm
